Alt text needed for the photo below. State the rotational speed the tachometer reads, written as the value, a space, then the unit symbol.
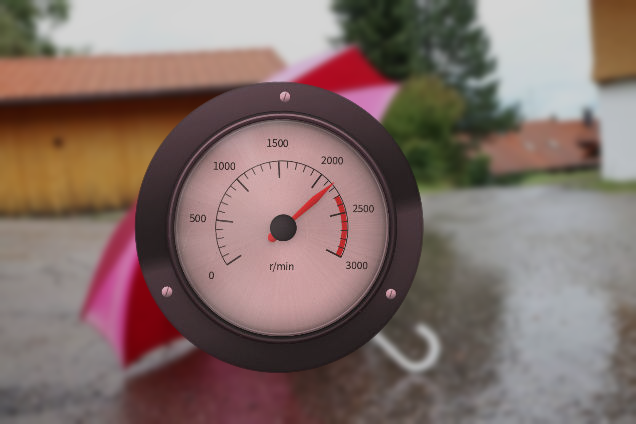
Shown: 2150 rpm
